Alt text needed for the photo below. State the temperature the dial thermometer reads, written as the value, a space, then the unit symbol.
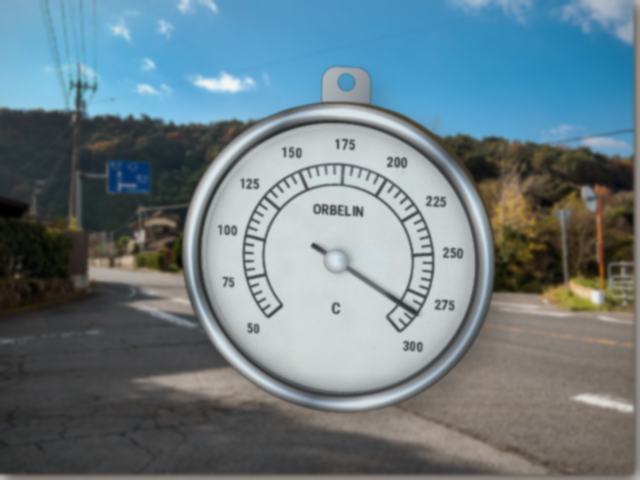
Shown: 285 °C
